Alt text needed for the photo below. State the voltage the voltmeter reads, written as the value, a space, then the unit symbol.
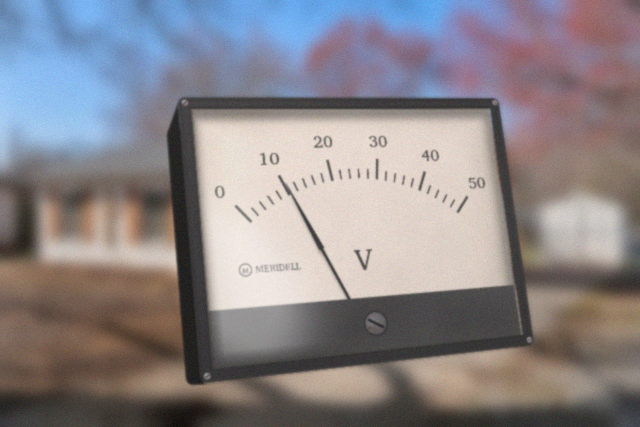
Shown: 10 V
